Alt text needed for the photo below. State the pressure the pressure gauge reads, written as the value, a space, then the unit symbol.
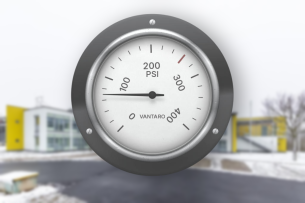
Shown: 70 psi
